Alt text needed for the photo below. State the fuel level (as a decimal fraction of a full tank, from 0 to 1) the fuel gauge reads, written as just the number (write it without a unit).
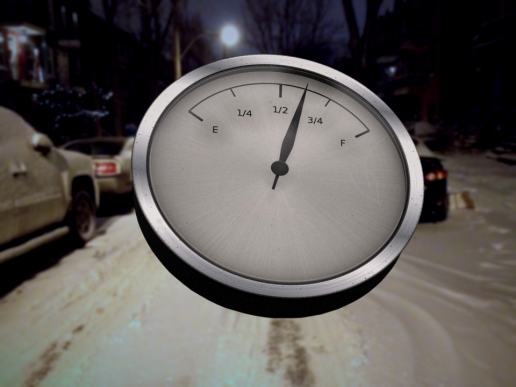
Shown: 0.625
